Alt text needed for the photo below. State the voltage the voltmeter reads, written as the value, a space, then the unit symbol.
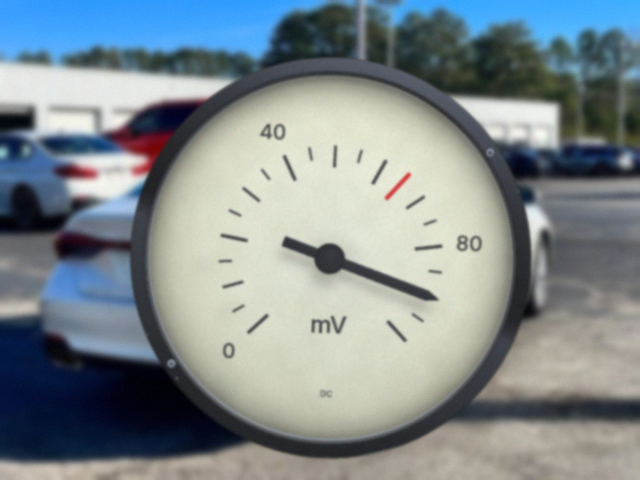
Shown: 90 mV
